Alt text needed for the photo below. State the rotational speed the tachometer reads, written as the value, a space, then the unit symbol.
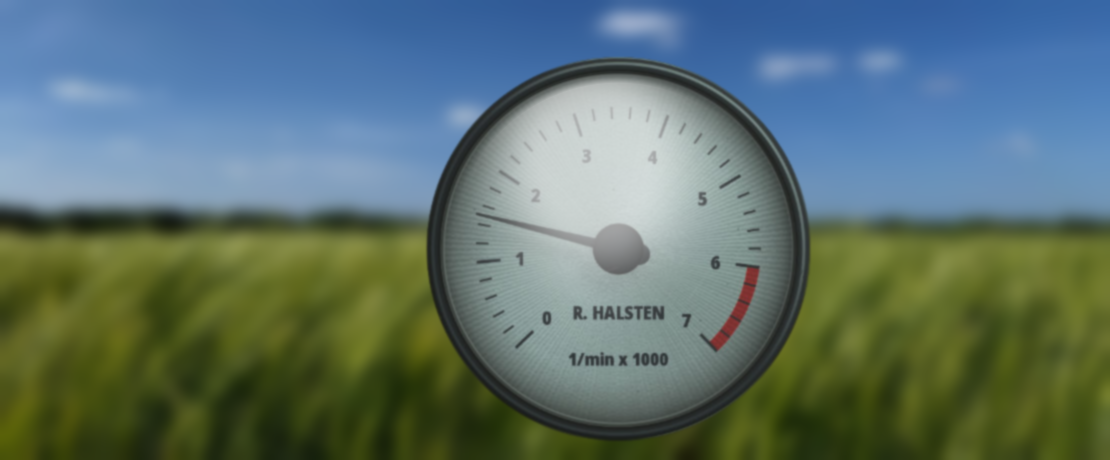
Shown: 1500 rpm
